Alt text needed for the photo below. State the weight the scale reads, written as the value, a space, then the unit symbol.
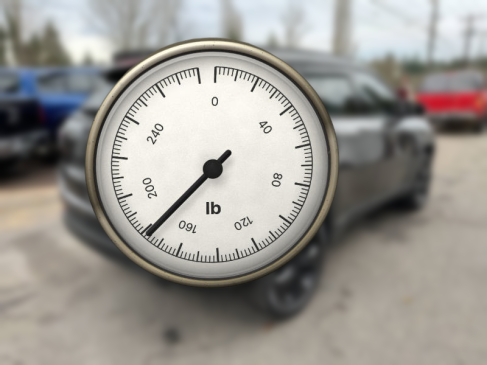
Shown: 178 lb
